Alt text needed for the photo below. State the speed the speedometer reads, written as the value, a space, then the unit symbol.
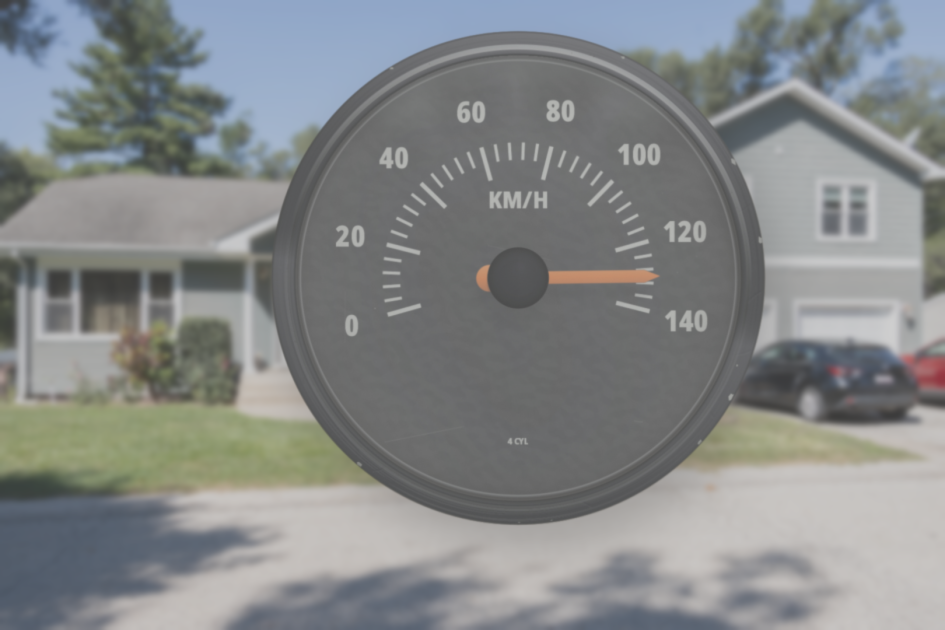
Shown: 130 km/h
